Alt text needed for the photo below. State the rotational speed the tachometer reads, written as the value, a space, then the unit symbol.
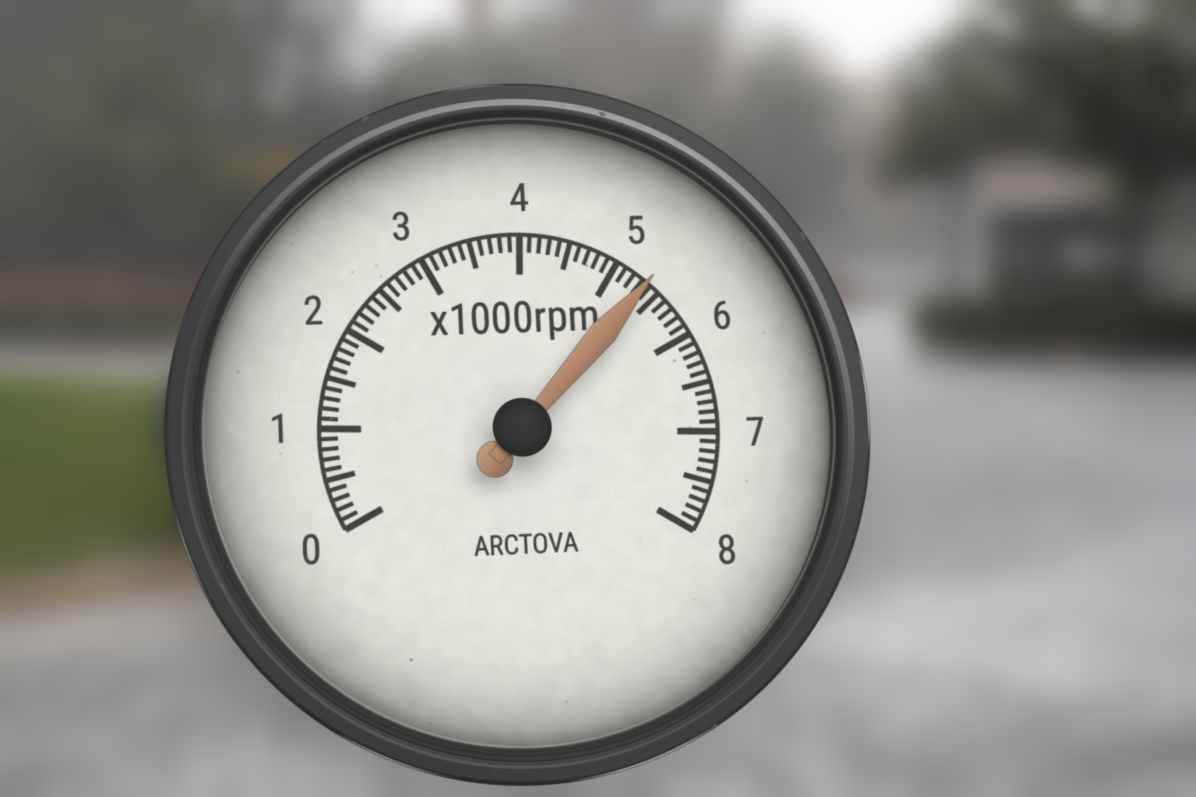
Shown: 5350 rpm
